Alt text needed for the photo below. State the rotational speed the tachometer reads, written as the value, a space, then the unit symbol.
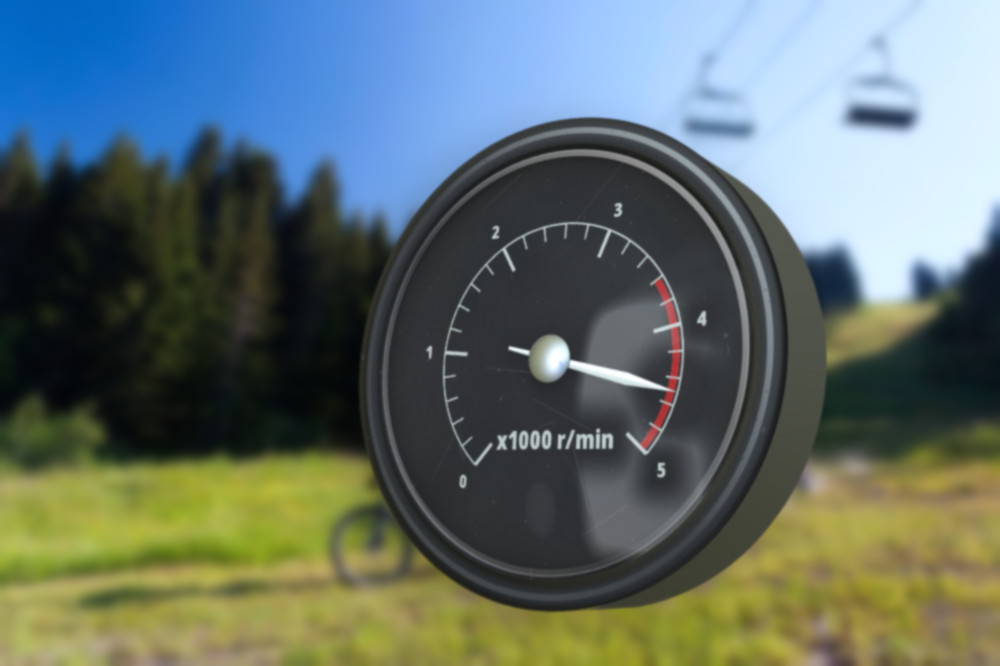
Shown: 4500 rpm
